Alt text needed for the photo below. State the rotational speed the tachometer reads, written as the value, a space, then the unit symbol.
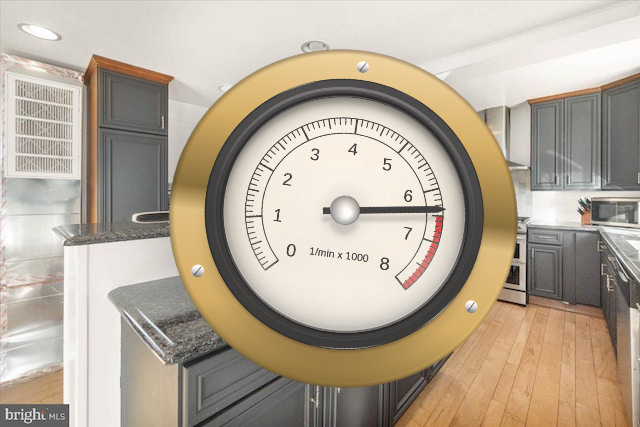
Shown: 6400 rpm
